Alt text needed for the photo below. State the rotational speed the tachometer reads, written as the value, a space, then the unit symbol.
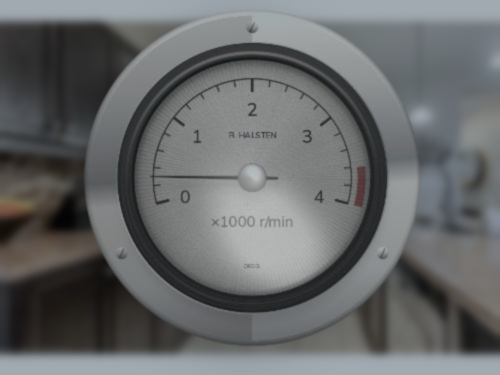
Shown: 300 rpm
